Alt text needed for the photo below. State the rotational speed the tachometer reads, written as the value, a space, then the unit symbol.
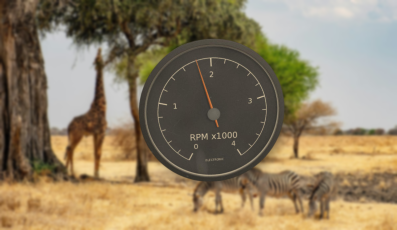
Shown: 1800 rpm
